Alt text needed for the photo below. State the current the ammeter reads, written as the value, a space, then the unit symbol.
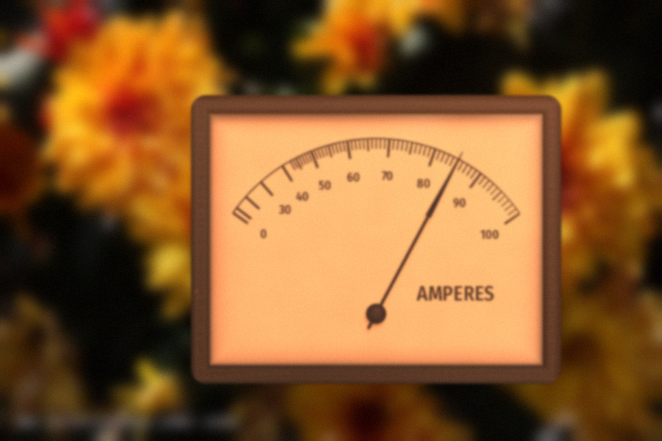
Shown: 85 A
